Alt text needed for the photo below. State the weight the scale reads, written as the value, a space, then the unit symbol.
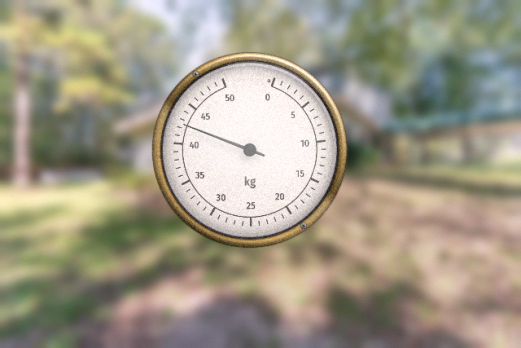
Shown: 42.5 kg
